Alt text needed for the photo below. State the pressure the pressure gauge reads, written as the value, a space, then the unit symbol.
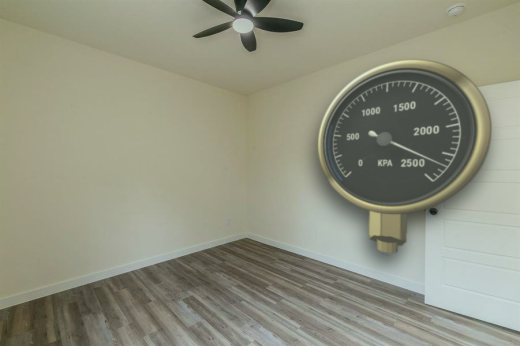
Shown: 2350 kPa
